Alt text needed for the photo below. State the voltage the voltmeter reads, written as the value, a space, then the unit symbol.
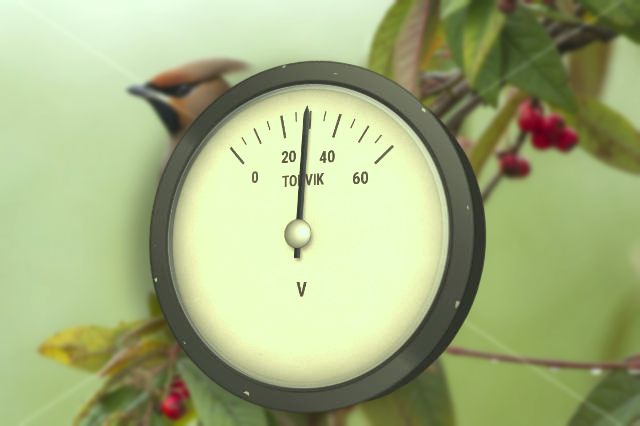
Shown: 30 V
